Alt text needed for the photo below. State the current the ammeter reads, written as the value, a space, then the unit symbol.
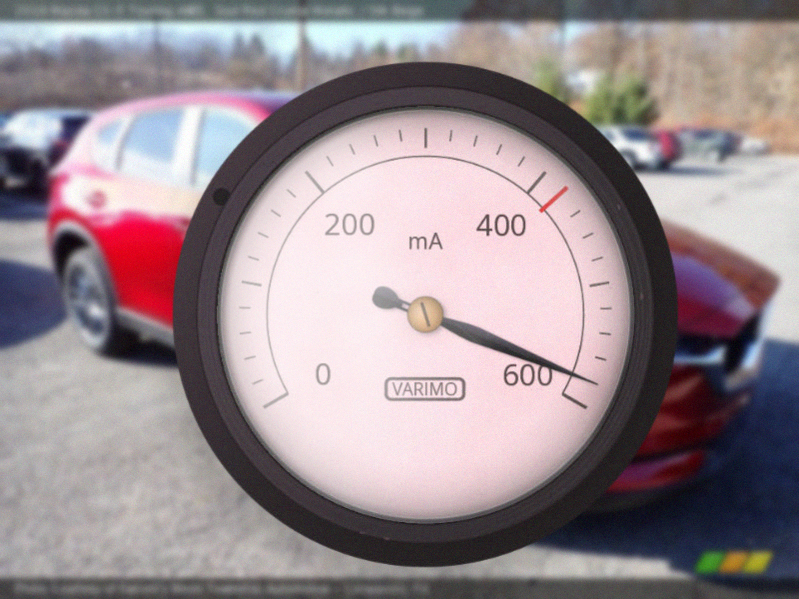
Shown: 580 mA
